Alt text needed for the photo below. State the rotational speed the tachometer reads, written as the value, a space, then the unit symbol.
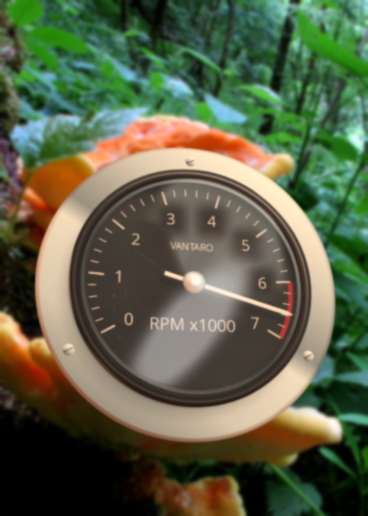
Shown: 6600 rpm
